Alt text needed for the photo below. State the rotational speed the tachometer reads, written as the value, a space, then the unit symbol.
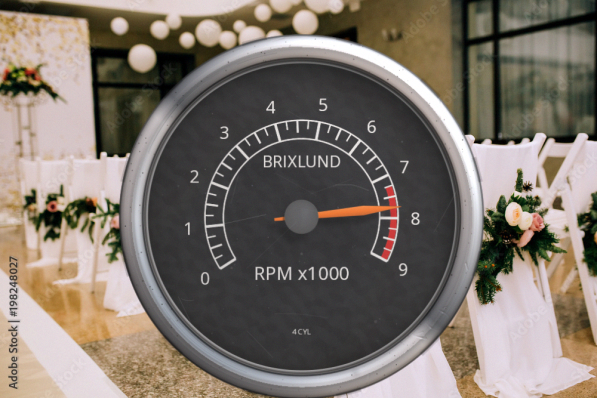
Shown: 7750 rpm
